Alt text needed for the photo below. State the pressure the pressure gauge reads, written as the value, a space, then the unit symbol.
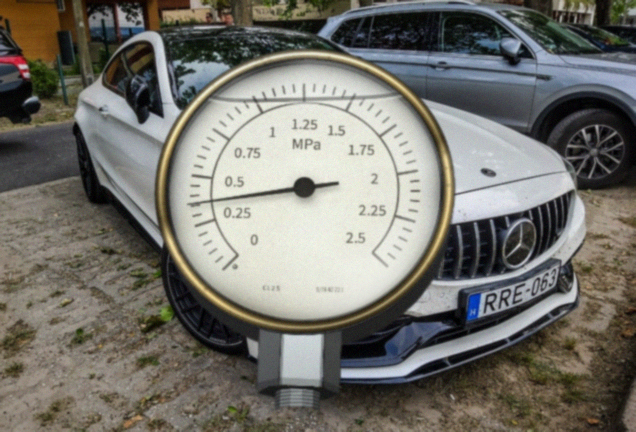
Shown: 0.35 MPa
